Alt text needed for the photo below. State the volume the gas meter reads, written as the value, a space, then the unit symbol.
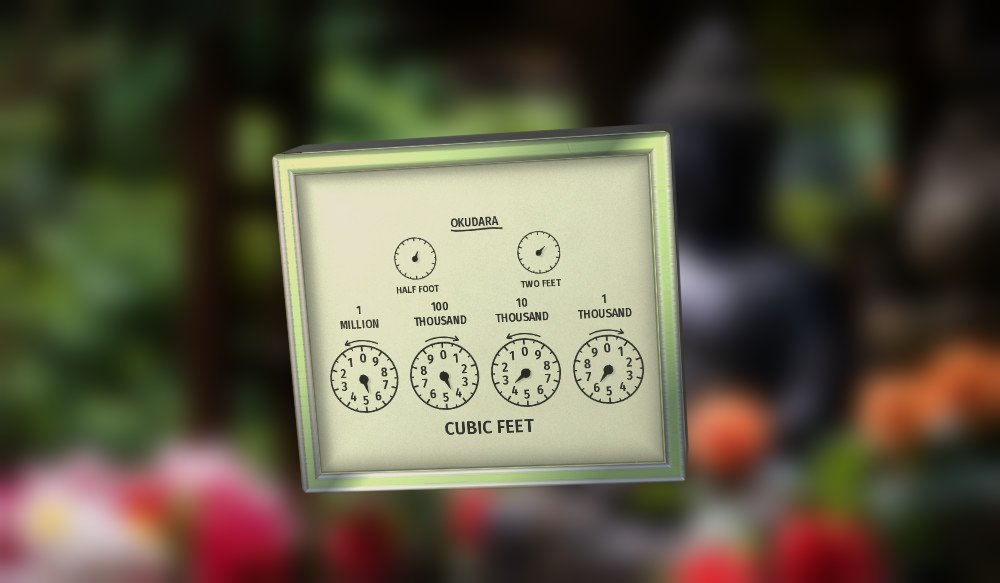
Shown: 543600 ft³
